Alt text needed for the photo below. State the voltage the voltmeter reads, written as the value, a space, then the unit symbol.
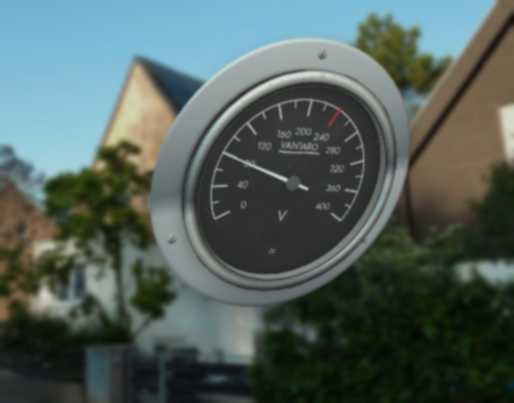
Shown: 80 V
